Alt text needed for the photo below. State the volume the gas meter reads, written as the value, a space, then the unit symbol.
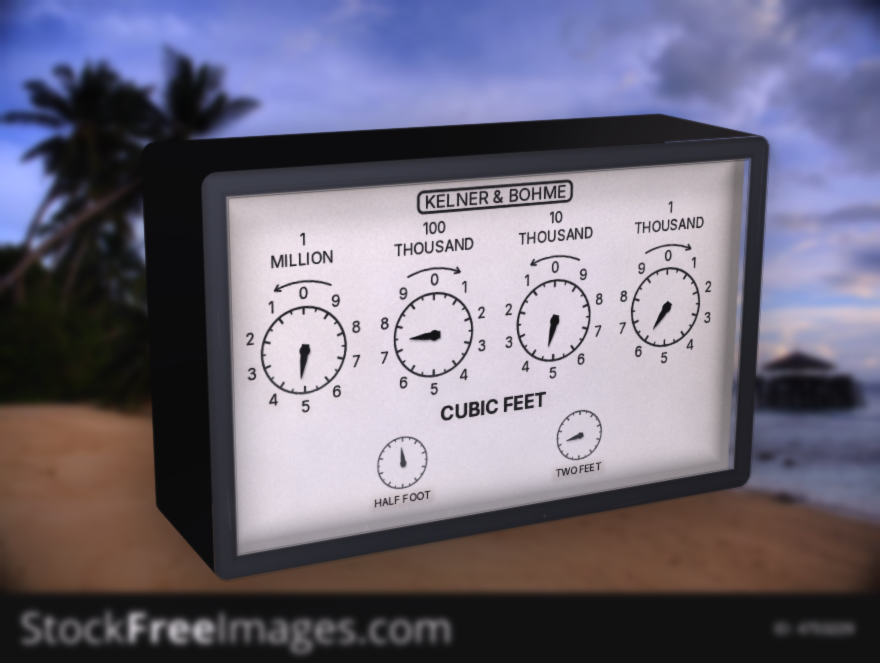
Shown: 474600 ft³
